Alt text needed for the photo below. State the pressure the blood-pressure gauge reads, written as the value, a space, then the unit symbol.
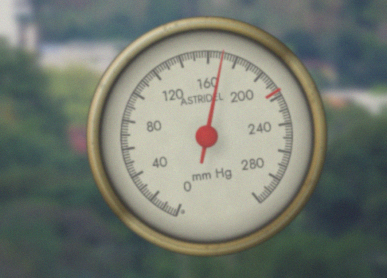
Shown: 170 mmHg
